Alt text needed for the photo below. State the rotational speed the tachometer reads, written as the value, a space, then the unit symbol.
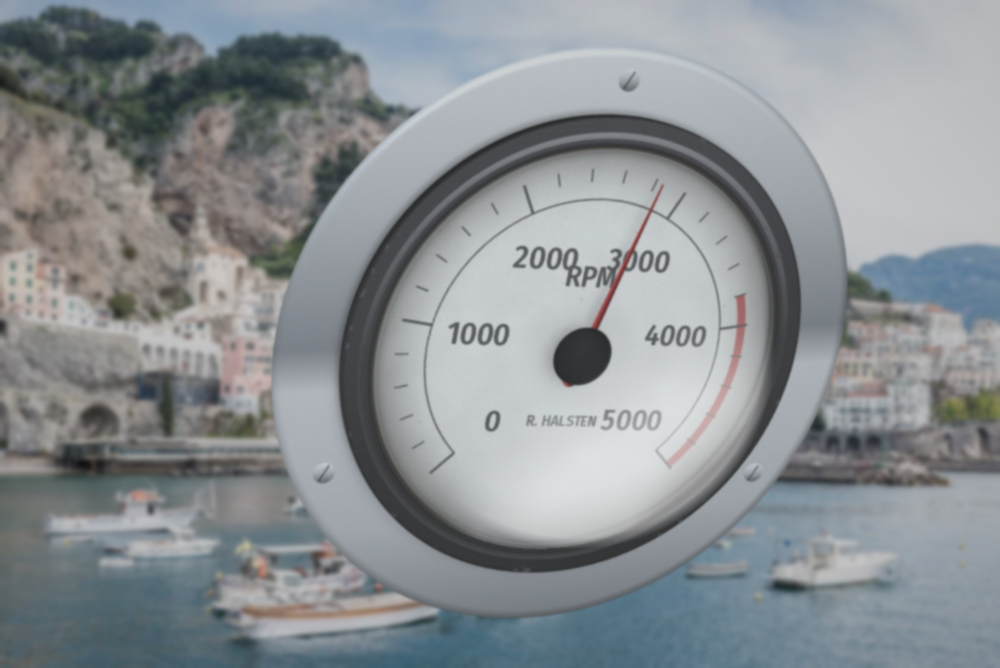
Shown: 2800 rpm
